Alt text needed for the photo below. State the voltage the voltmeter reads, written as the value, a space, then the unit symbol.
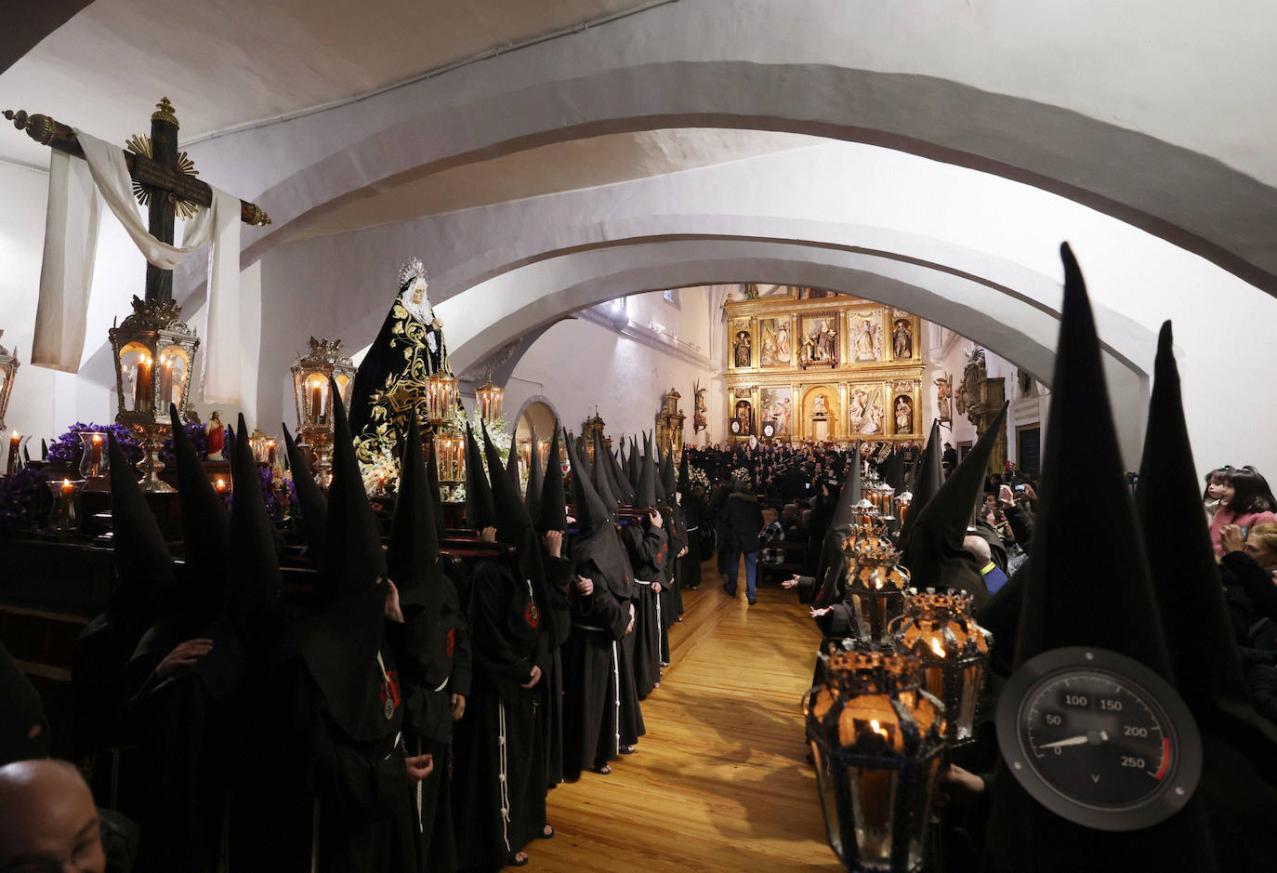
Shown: 10 V
